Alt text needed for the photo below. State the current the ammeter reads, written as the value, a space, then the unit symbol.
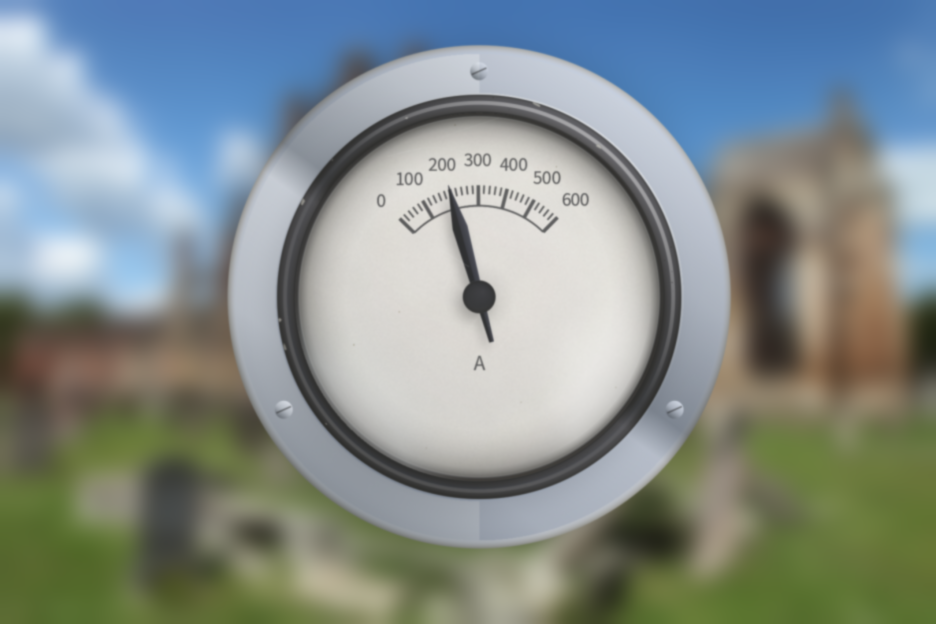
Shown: 200 A
